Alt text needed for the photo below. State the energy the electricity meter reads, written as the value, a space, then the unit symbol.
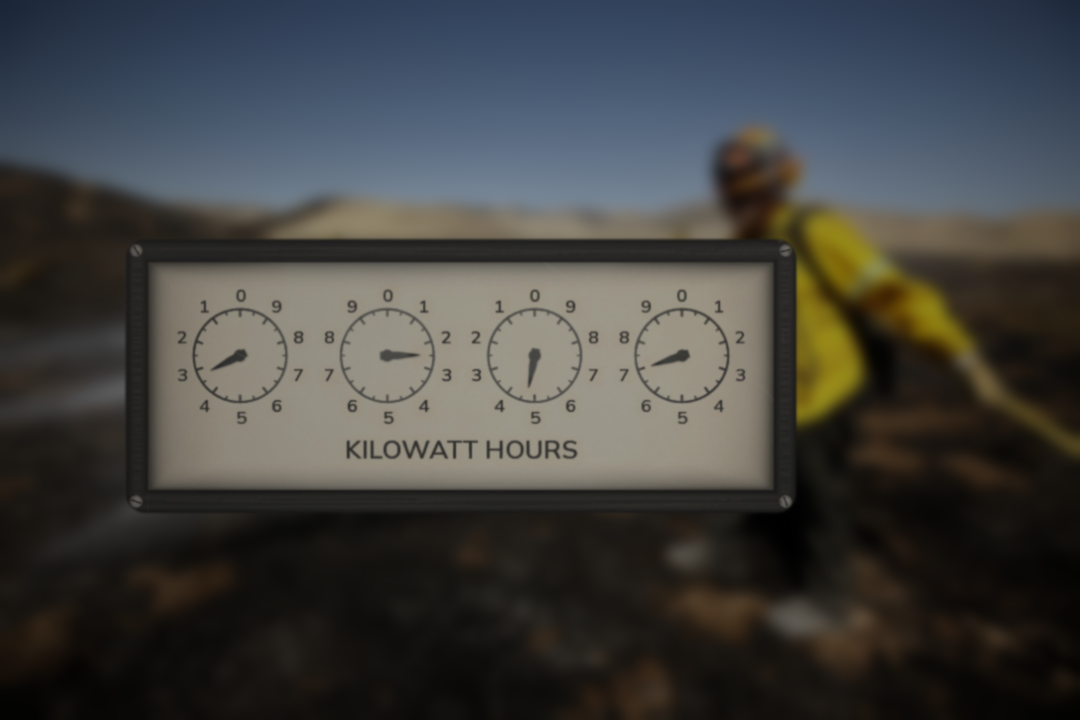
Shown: 3247 kWh
